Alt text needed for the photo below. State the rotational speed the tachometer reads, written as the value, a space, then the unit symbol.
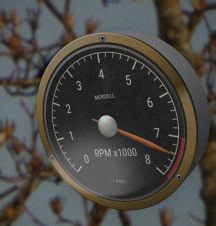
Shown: 7400 rpm
